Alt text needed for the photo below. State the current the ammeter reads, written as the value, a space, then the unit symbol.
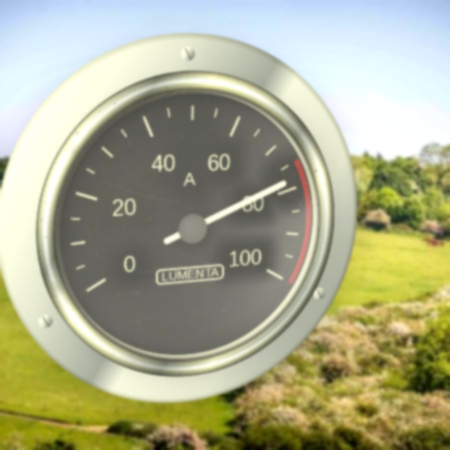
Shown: 77.5 A
